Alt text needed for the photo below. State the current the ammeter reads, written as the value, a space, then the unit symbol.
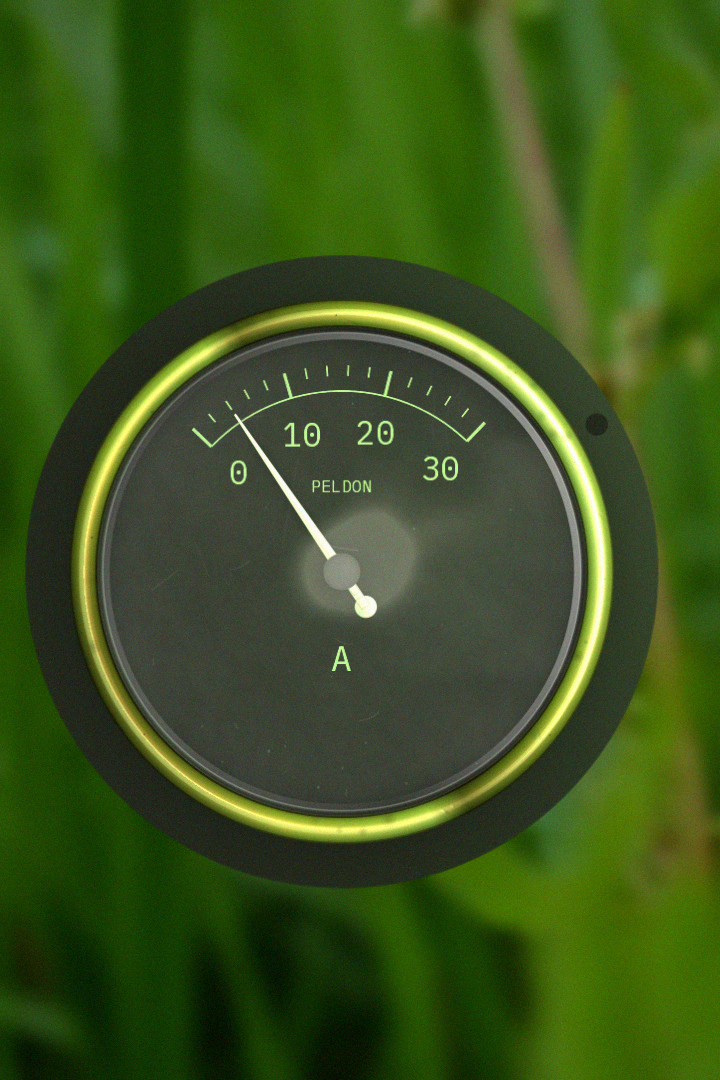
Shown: 4 A
